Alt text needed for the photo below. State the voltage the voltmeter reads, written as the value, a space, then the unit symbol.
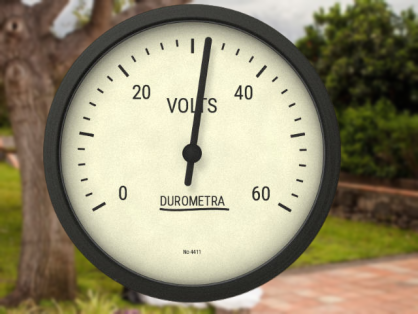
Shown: 32 V
